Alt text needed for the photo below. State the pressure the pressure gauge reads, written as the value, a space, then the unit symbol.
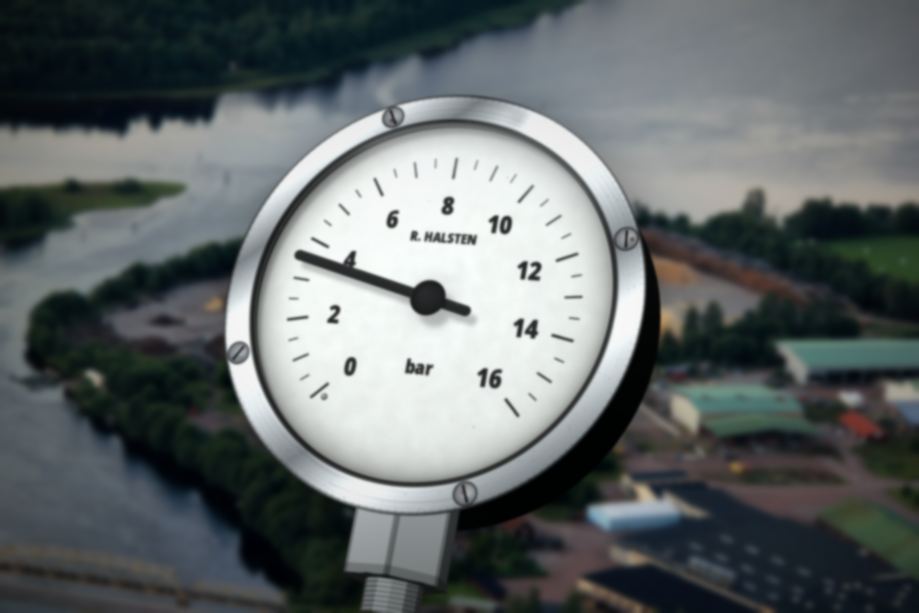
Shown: 3.5 bar
